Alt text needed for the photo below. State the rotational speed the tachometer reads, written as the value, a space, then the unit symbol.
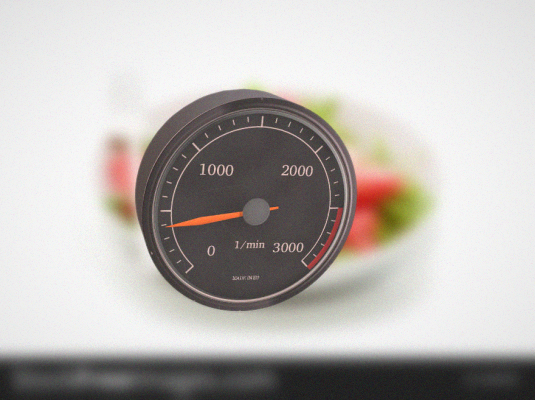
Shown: 400 rpm
